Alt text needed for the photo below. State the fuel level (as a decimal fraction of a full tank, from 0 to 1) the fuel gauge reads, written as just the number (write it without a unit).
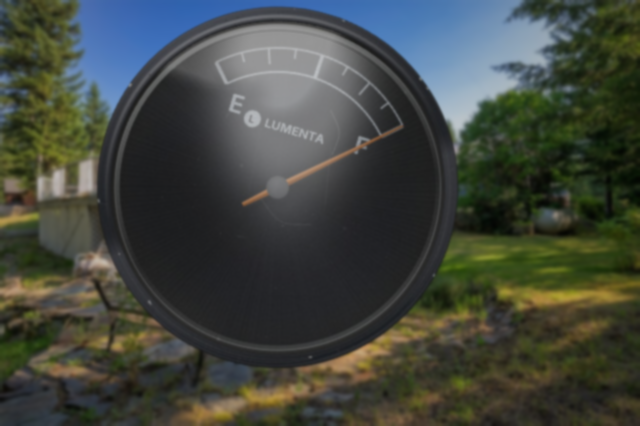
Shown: 1
